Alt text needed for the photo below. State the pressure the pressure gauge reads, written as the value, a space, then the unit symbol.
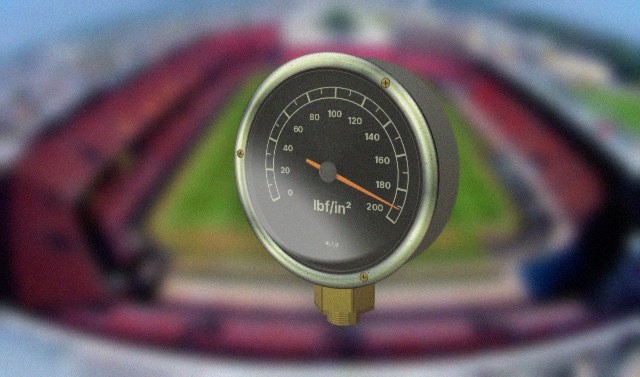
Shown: 190 psi
